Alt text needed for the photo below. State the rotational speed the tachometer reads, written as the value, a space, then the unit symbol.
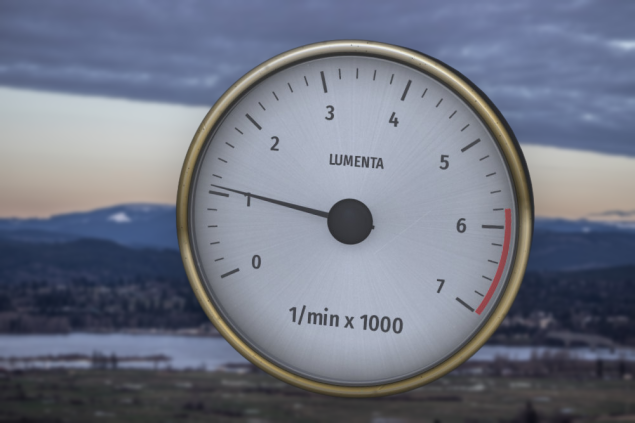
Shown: 1100 rpm
